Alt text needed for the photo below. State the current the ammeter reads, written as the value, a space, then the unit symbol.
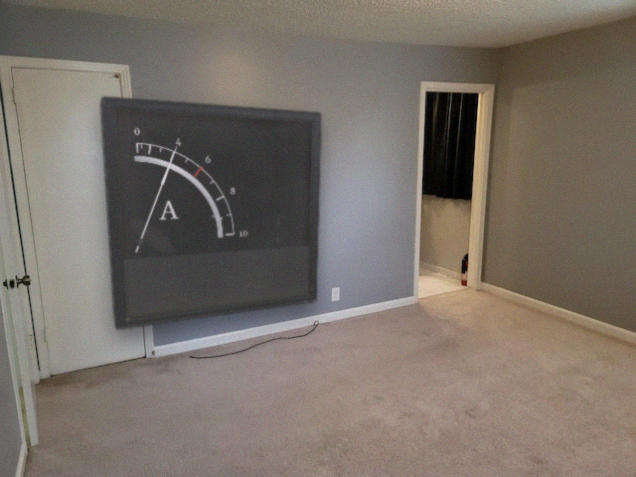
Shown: 4 A
